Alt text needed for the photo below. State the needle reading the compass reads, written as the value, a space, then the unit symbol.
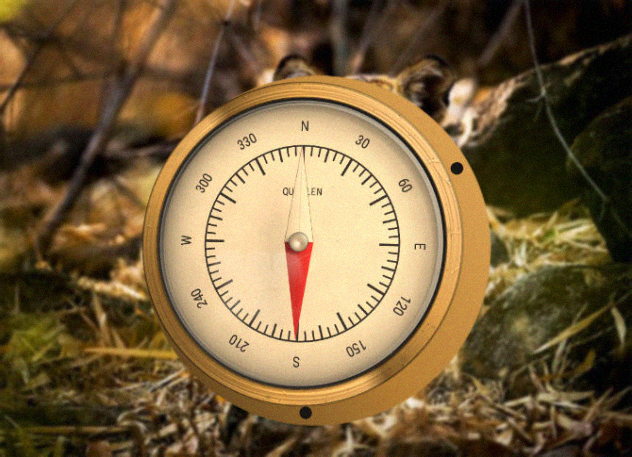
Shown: 180 °
